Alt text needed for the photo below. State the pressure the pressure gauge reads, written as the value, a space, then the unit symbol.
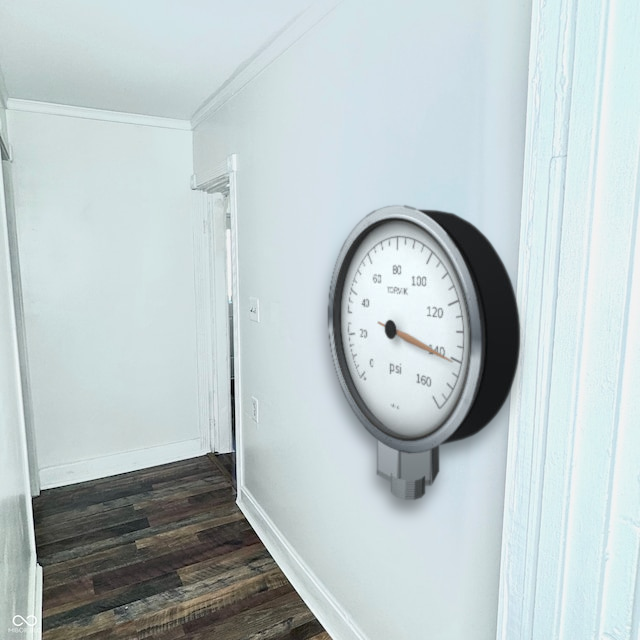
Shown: 140 psi
